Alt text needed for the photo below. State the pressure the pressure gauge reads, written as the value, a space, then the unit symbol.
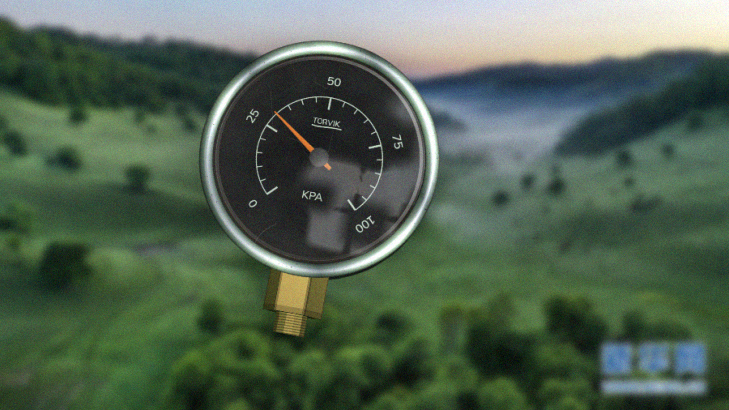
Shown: 30 kPa
